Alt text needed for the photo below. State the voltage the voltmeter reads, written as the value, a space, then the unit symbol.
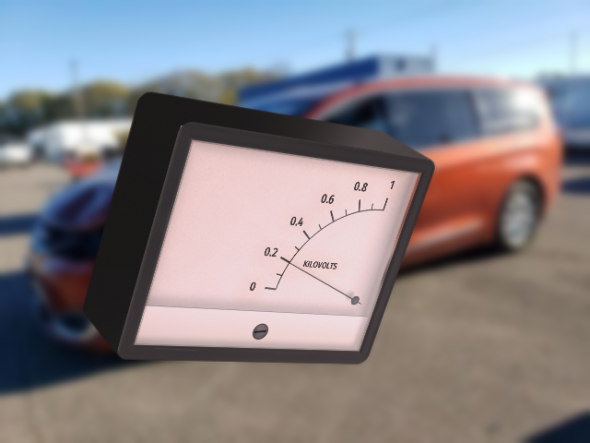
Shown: 0.2 kV
